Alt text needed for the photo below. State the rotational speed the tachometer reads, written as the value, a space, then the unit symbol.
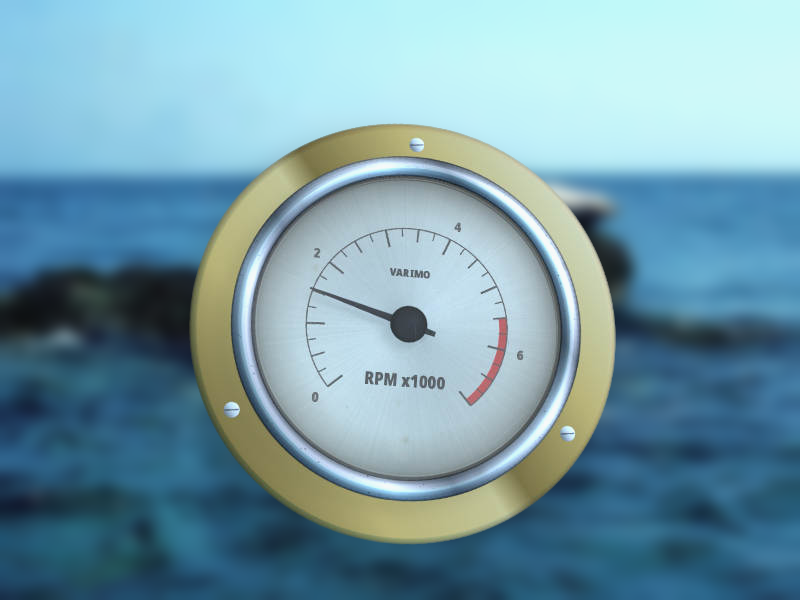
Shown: 1500 rpm
